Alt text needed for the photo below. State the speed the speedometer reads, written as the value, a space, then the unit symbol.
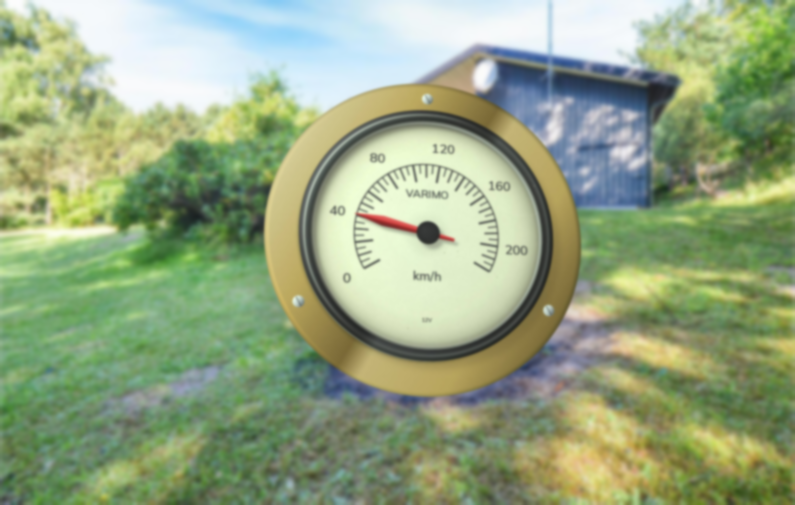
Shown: 40 km/h
